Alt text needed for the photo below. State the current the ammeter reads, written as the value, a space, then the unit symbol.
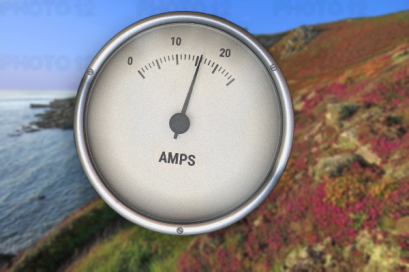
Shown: 16 A
